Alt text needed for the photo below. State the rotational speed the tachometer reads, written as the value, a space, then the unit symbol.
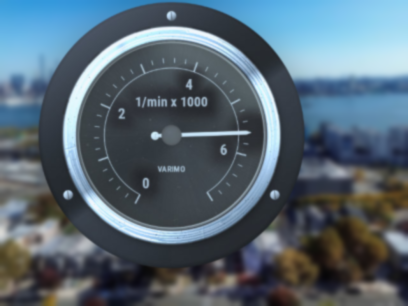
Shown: 5600 rpm
